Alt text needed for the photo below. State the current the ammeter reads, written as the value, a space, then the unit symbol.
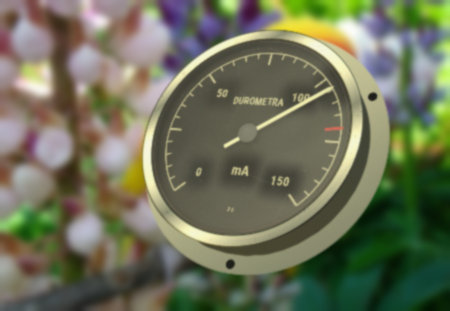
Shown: 105 mA
